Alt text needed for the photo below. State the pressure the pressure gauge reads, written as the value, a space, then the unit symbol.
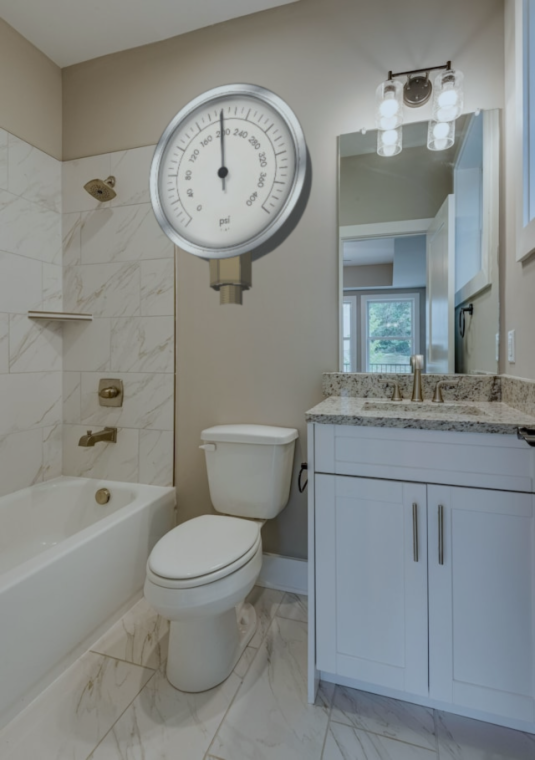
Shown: 200 psi
